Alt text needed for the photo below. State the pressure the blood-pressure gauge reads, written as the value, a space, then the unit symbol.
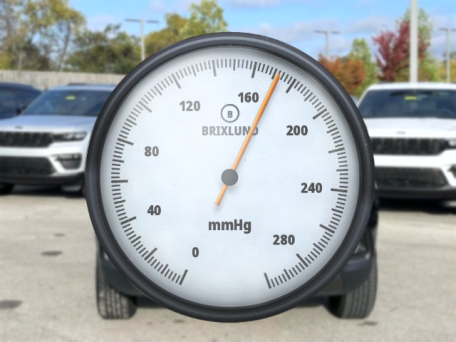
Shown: 172 mmHg
